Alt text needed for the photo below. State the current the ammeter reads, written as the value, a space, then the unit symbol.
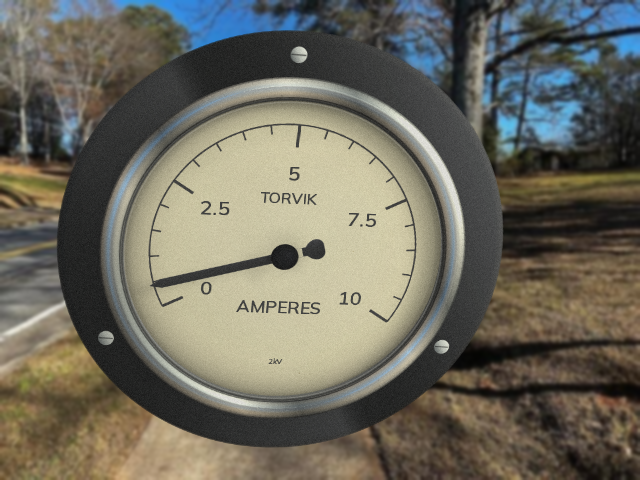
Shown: 0.5 A
